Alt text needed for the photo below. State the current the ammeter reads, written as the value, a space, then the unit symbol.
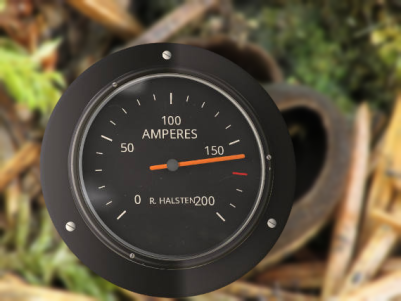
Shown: 160 A
